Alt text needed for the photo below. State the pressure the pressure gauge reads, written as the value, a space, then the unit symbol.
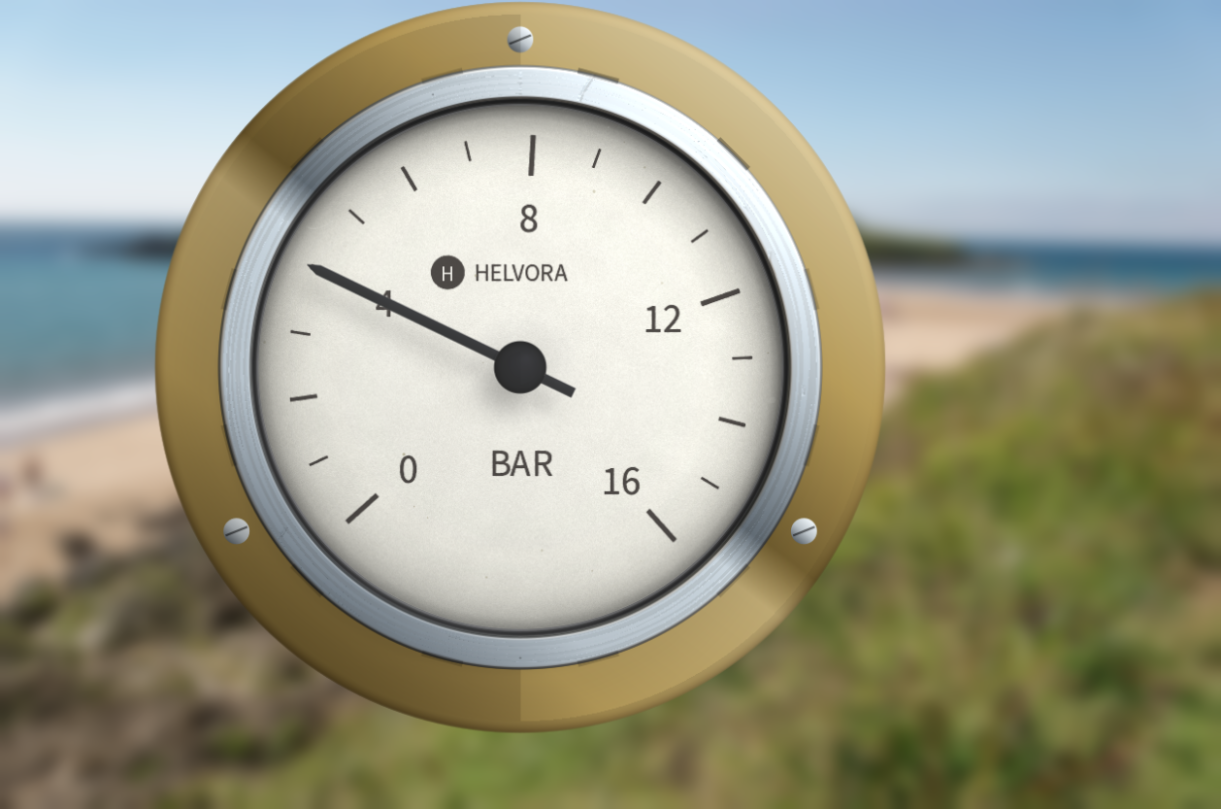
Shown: 4 bar
